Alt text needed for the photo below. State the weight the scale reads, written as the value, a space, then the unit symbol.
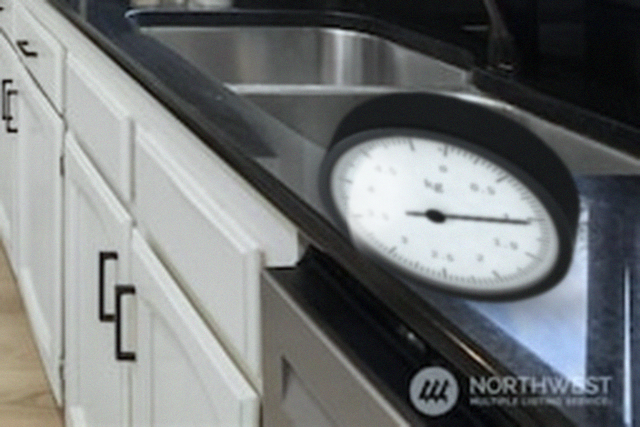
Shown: 1 kg
